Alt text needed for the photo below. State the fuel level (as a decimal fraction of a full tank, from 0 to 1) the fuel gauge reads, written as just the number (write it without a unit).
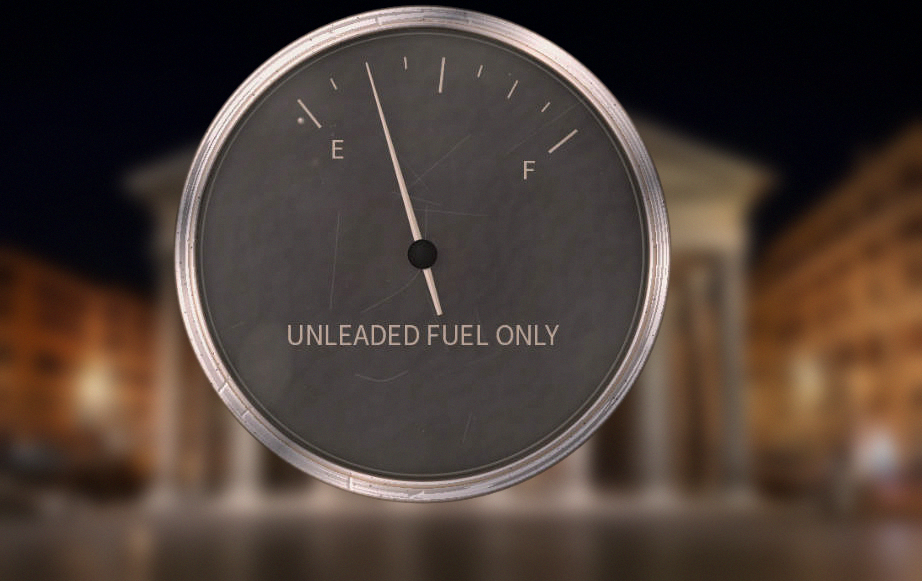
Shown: 0.25
